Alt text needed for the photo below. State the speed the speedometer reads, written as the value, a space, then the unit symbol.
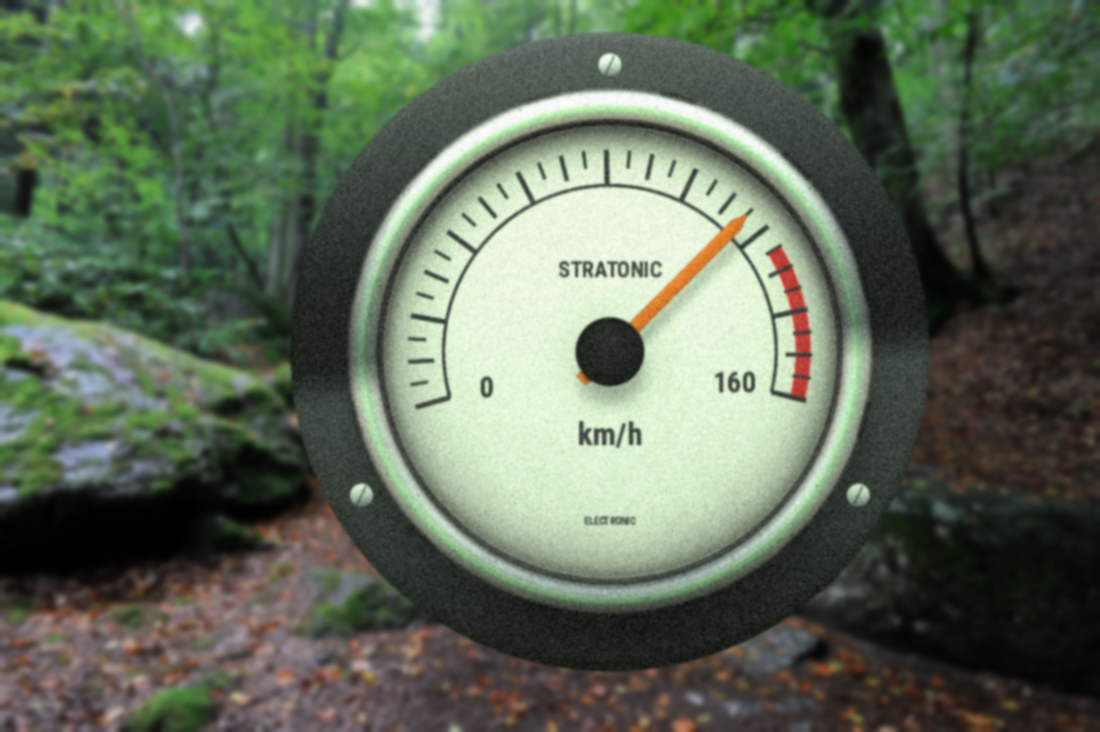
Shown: 115 km/h
